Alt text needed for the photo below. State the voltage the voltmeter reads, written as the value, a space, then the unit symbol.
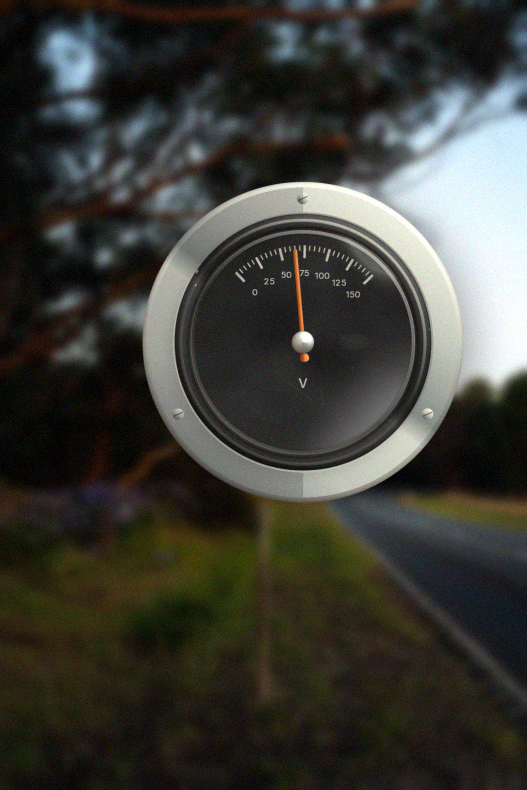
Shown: 65 V
